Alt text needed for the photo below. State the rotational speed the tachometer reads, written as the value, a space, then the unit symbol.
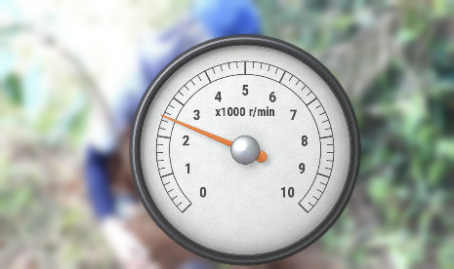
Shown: 2500 rpm
